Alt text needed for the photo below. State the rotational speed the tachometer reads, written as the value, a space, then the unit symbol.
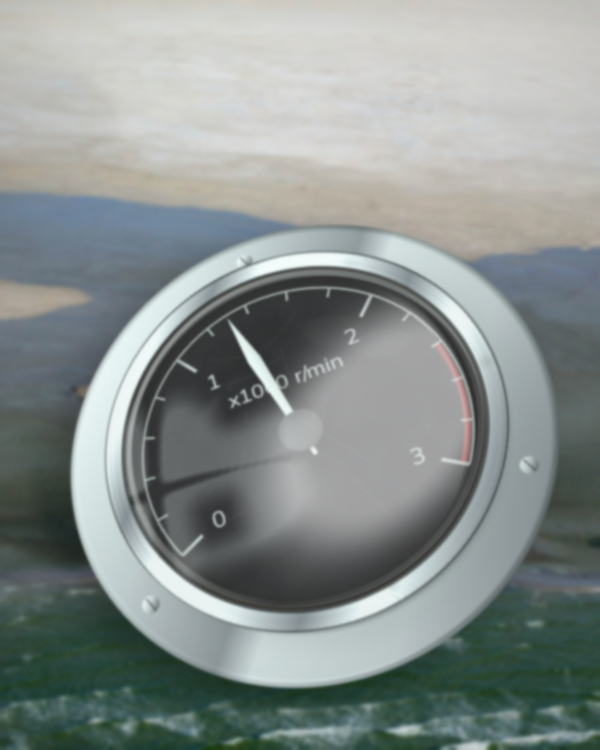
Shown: 1300 rpm
